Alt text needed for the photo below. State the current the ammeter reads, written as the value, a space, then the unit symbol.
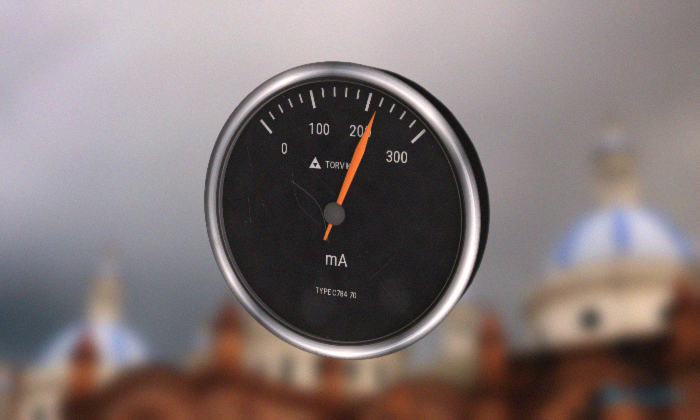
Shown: 220 mA
